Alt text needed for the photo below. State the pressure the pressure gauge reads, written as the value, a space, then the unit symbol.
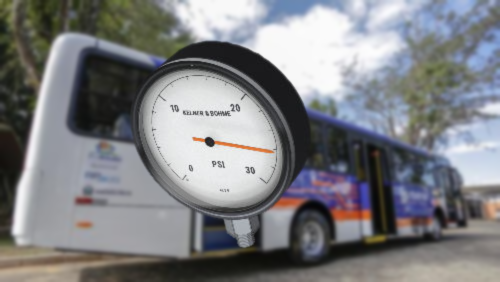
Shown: 26 psi
